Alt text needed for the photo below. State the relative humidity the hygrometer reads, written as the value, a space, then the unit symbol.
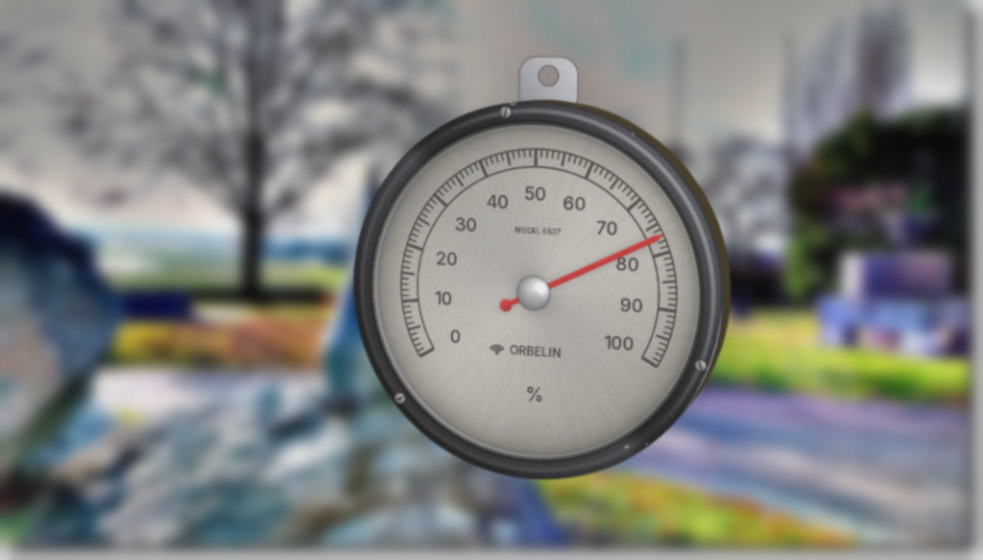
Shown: 77 %
